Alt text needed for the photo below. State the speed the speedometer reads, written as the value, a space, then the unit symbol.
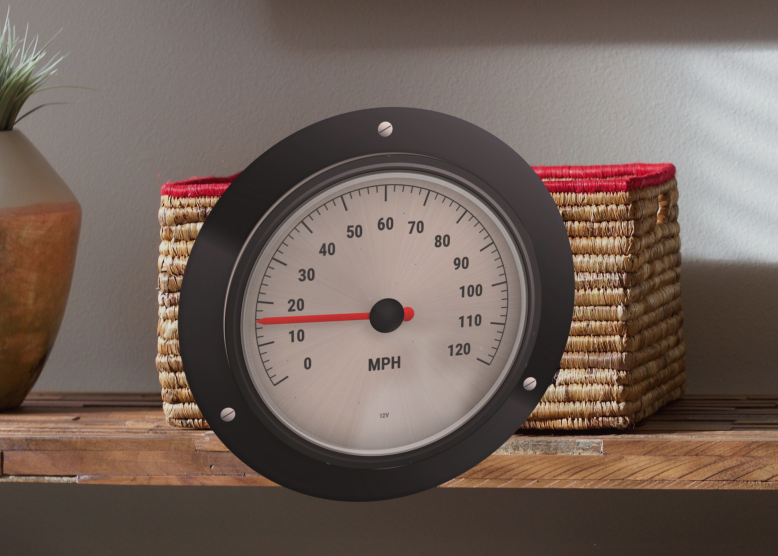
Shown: 16 mph
